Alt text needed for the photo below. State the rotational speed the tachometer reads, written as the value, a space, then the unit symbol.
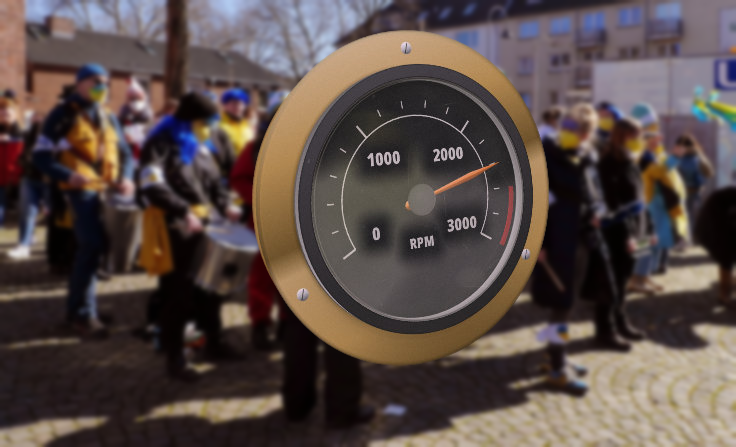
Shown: 2400 rpm
